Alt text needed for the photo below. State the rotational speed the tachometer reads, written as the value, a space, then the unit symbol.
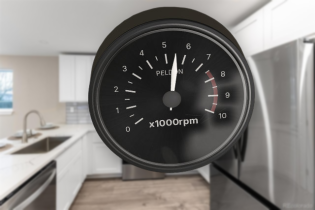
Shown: 5500 rpm
